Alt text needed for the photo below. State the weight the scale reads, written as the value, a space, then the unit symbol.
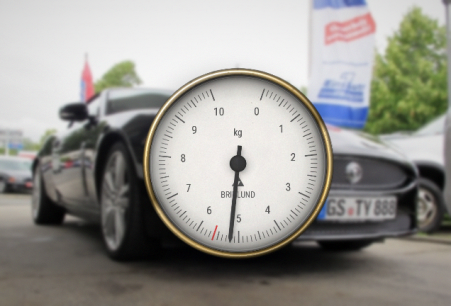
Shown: 5.2 kg
